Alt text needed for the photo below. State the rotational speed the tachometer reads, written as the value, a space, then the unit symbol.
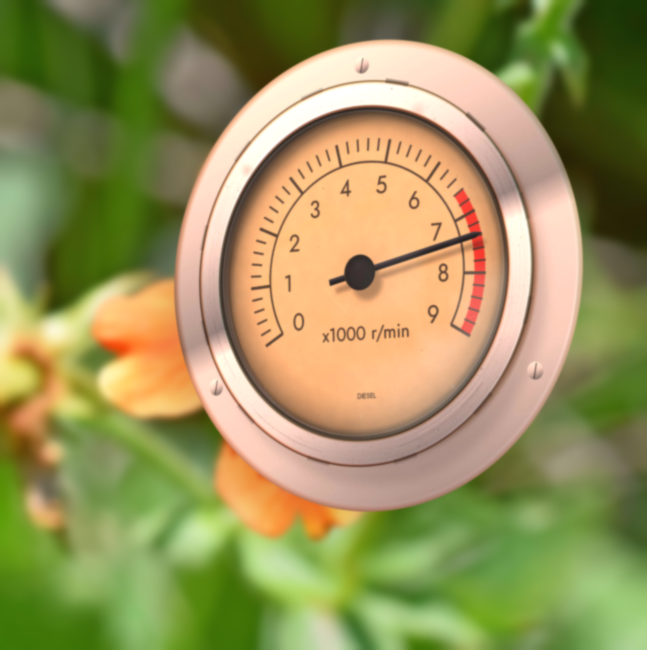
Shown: 7400 rpm
